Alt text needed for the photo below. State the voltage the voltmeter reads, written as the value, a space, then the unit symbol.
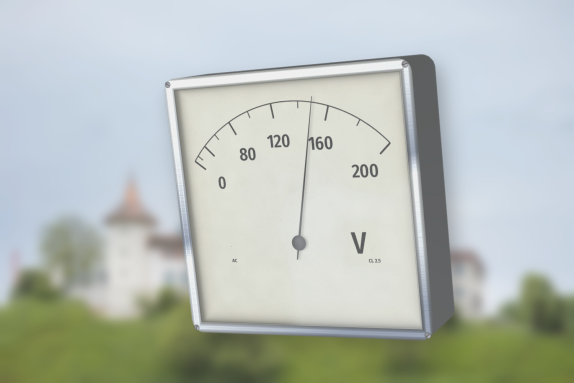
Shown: 150 V
